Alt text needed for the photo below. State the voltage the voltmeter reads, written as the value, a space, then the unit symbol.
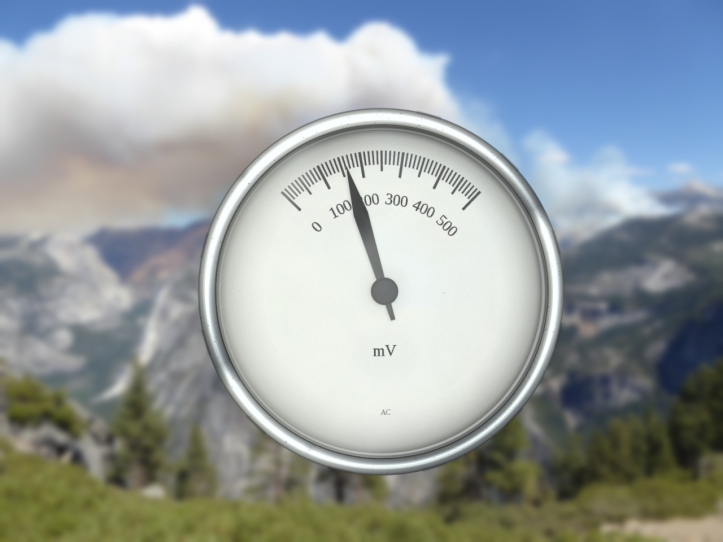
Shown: 160 mV
